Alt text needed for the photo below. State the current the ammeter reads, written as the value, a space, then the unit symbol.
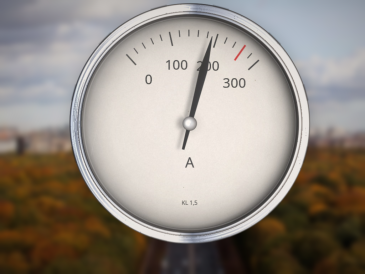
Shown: 190 A
